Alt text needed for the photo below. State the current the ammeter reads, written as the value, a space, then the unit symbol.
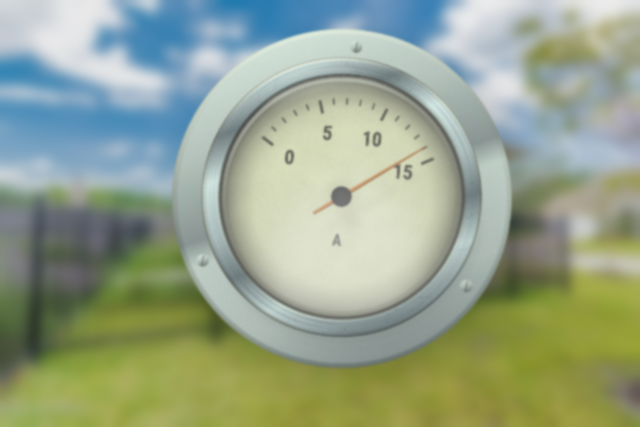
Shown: 14 A
